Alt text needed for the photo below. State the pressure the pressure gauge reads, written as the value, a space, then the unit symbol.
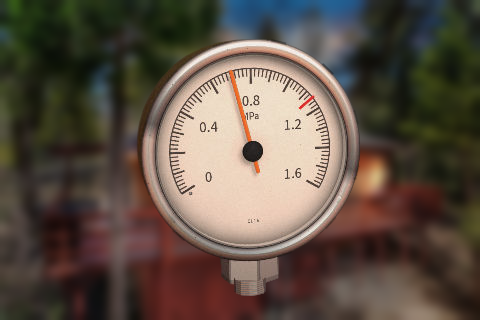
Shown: 0.7 MPa
